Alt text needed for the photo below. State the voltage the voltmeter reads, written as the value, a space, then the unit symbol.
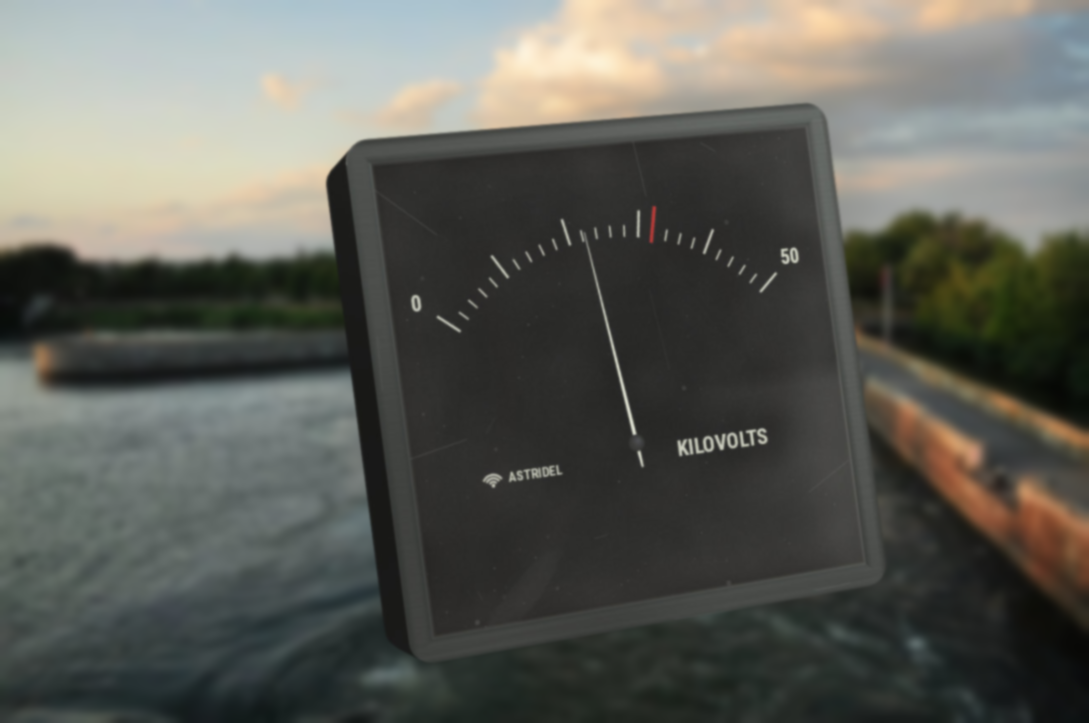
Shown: 22 kV
